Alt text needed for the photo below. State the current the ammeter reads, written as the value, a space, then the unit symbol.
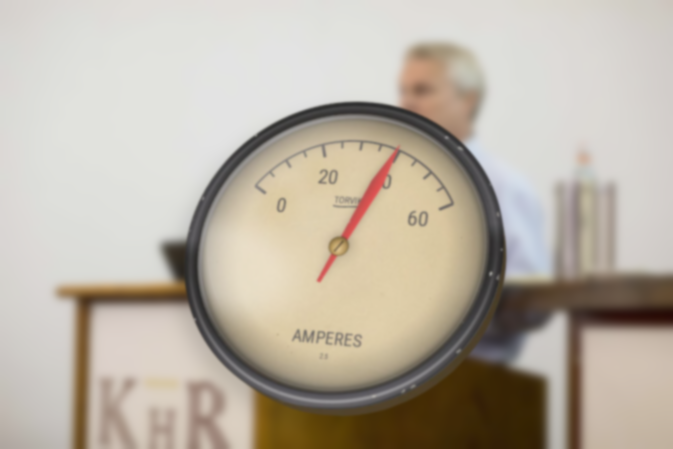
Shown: 40 A
